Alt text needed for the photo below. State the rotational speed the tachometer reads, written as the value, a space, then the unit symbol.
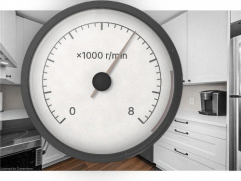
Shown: 5000 rpm
